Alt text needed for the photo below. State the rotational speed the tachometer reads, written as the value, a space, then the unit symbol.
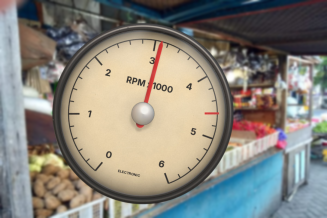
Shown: 3100 rpm
